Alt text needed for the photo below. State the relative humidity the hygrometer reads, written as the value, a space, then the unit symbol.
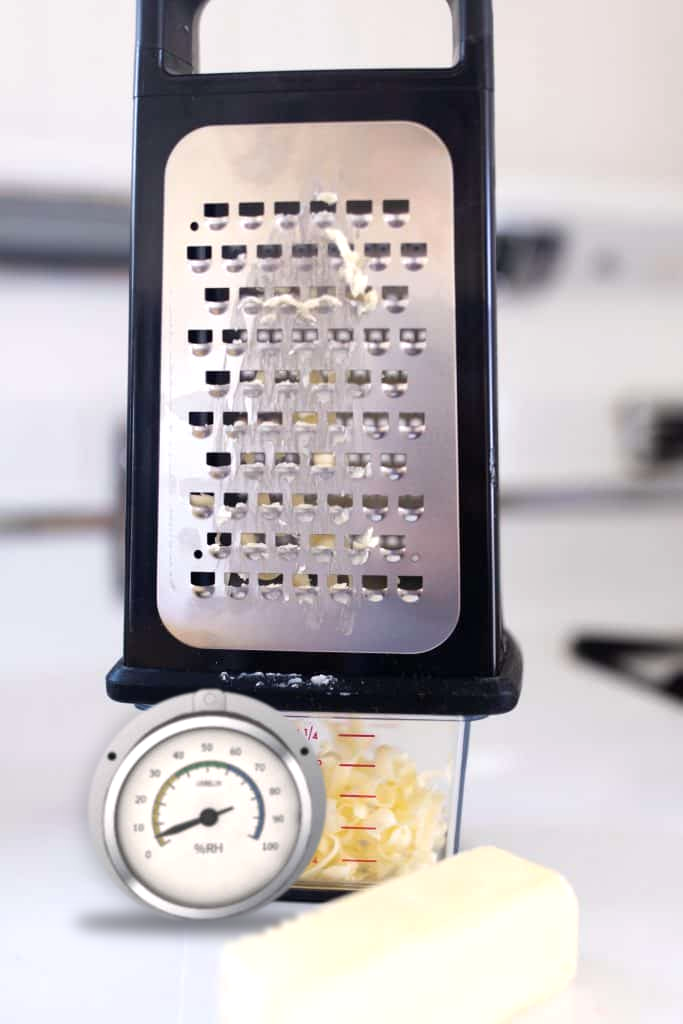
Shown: 5 %
